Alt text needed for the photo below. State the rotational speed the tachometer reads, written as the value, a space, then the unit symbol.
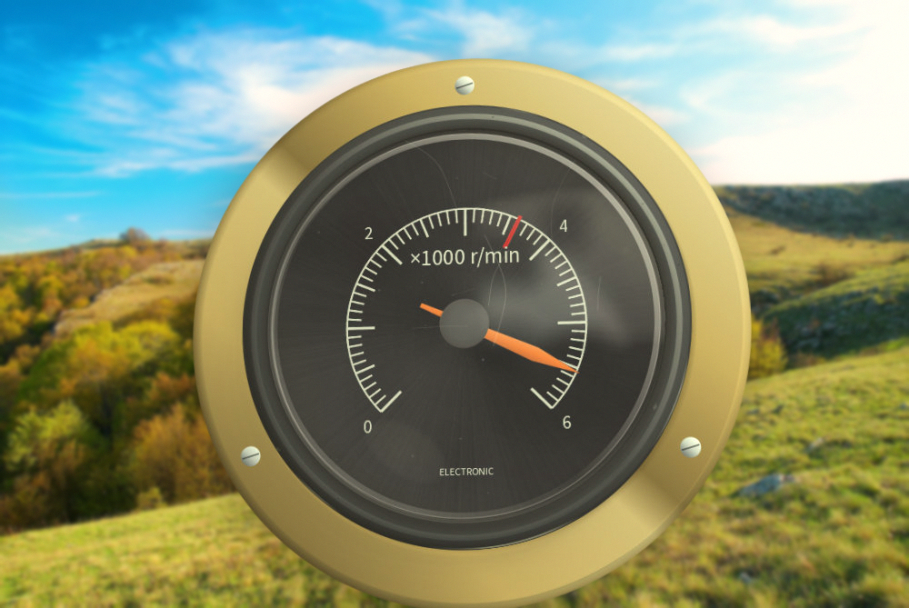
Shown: 5550 rpm
